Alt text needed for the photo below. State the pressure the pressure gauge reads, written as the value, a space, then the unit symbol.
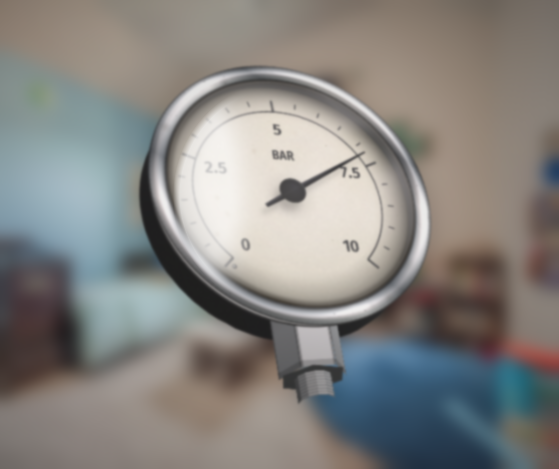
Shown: 7.25 bar
